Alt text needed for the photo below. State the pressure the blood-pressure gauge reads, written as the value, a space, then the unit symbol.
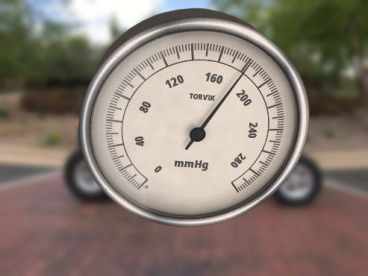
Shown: 180 mmHg
